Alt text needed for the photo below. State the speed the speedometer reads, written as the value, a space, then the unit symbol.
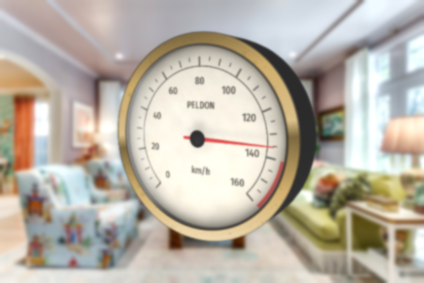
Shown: 135 km/h
